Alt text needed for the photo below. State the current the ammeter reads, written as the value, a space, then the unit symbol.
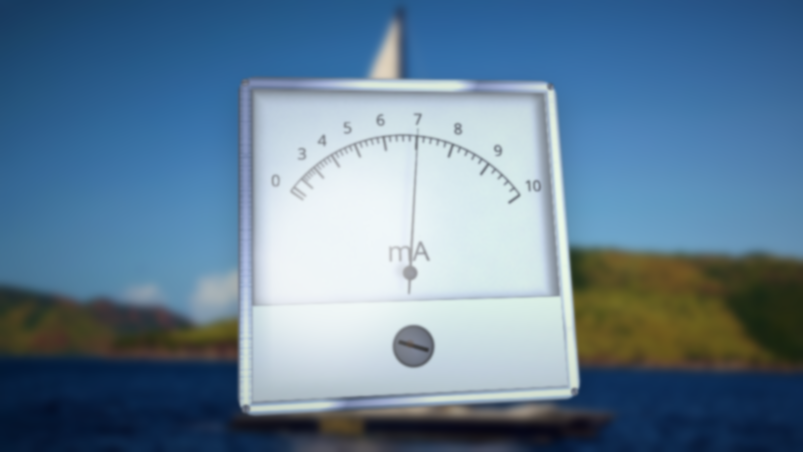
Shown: 7 mA
